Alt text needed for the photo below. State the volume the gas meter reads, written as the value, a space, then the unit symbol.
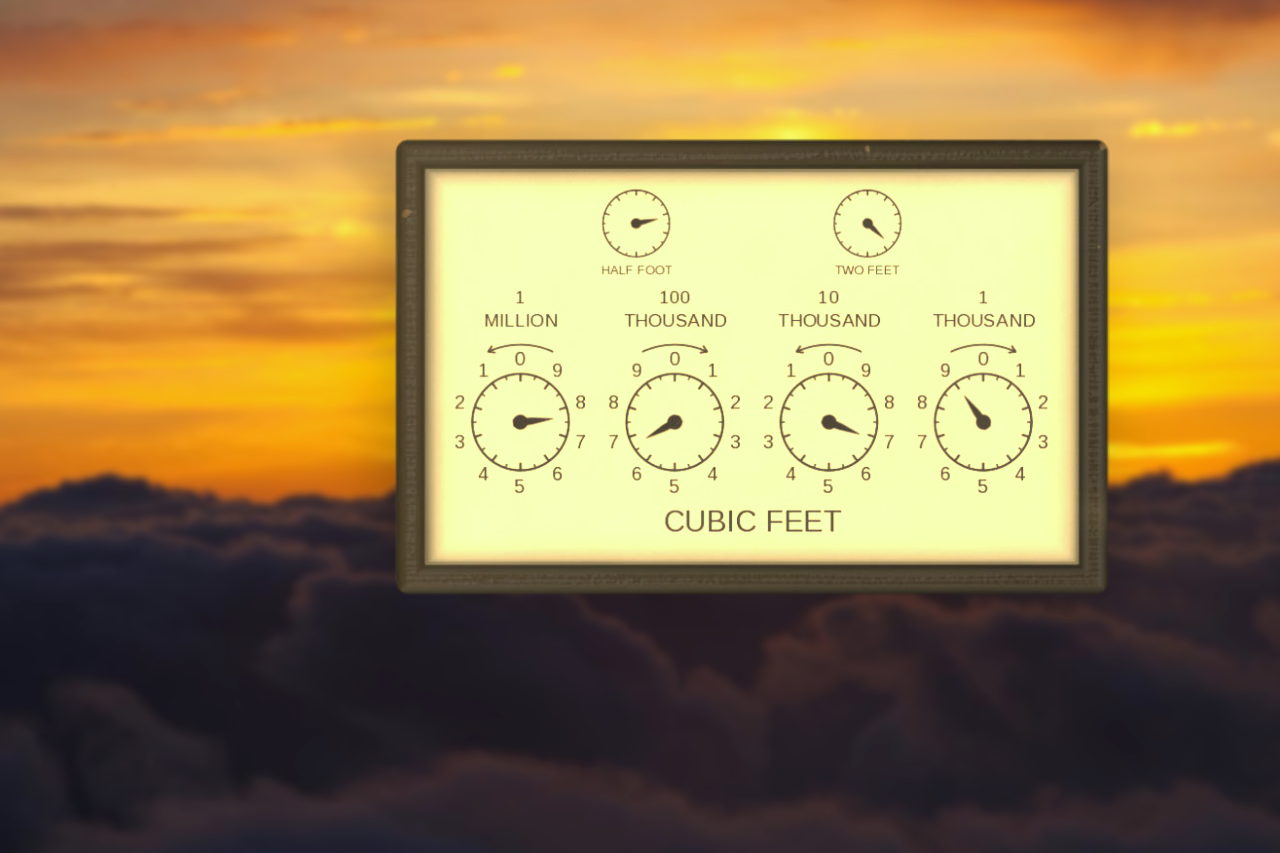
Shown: 766900 ft³
